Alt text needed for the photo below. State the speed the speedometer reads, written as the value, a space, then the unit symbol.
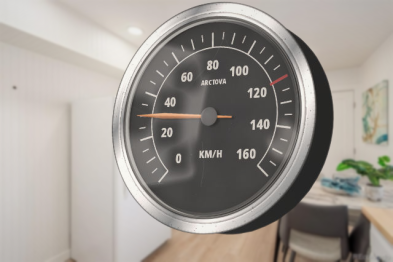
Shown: 30 km/h
